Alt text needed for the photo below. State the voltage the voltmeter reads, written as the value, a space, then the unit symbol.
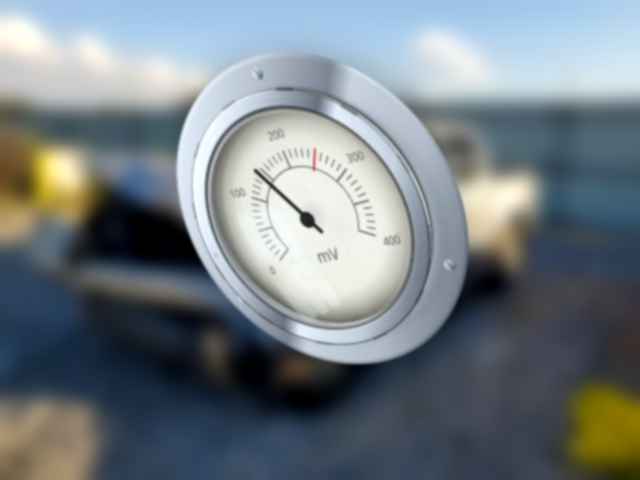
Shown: 150 mV
